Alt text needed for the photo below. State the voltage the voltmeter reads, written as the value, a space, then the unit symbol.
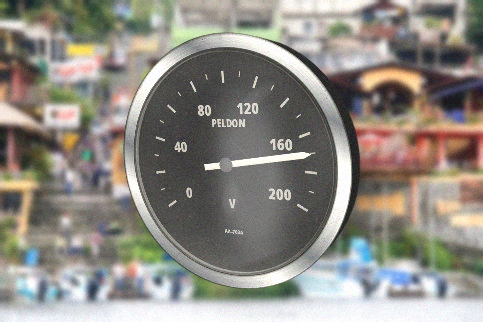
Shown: 170 V
